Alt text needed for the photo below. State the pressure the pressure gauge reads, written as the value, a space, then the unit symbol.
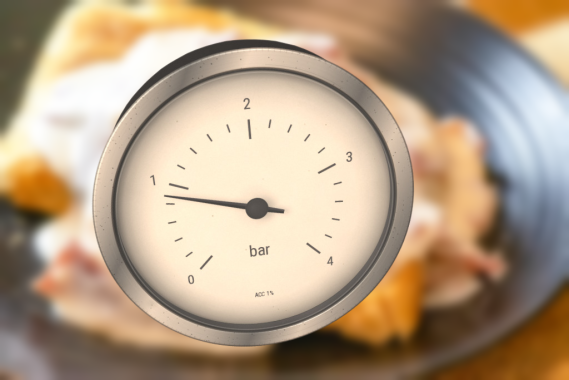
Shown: 0.9 bar
